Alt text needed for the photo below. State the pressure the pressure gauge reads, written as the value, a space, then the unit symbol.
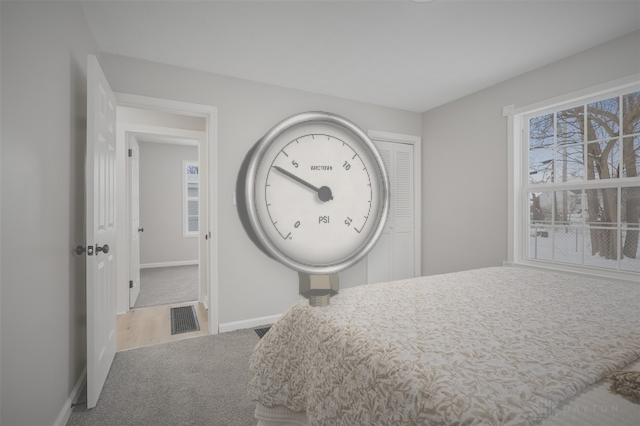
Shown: 4 psi
